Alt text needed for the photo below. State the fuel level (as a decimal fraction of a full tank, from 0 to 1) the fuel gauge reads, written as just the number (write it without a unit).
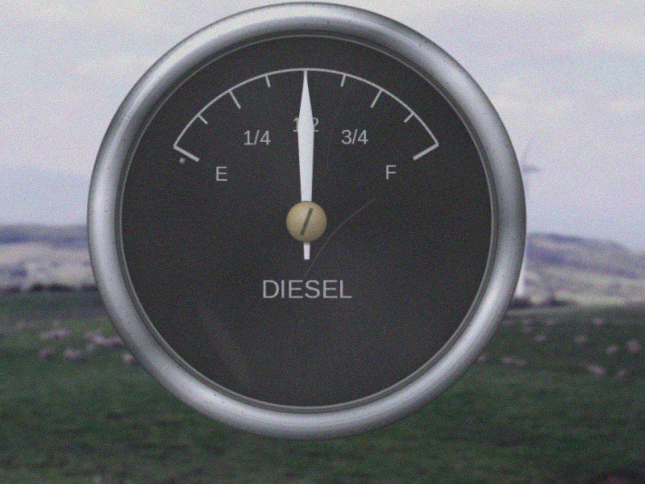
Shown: 0.5
